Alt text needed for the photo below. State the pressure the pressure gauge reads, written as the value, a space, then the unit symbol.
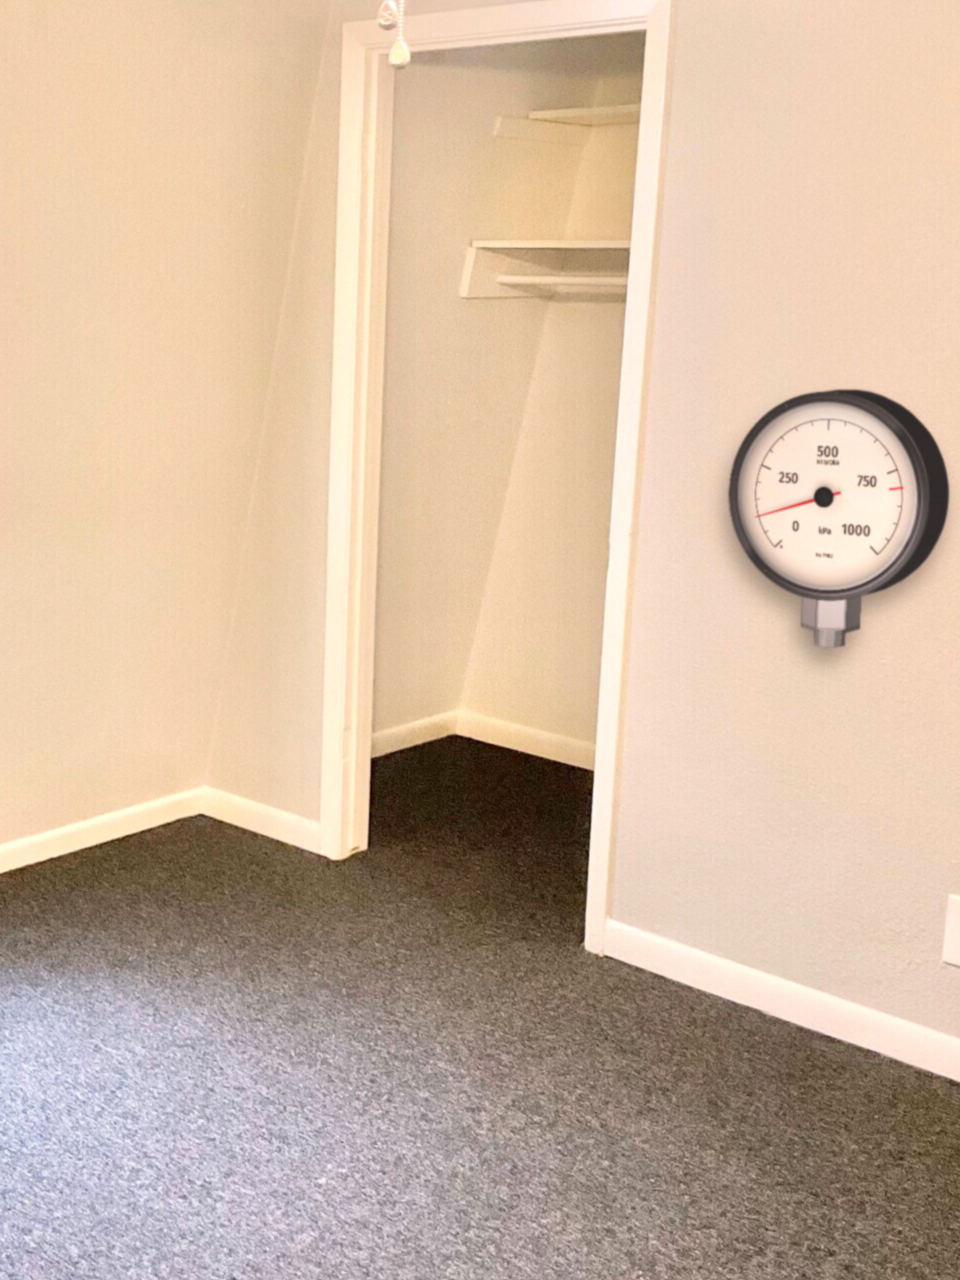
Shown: 100 kPa
